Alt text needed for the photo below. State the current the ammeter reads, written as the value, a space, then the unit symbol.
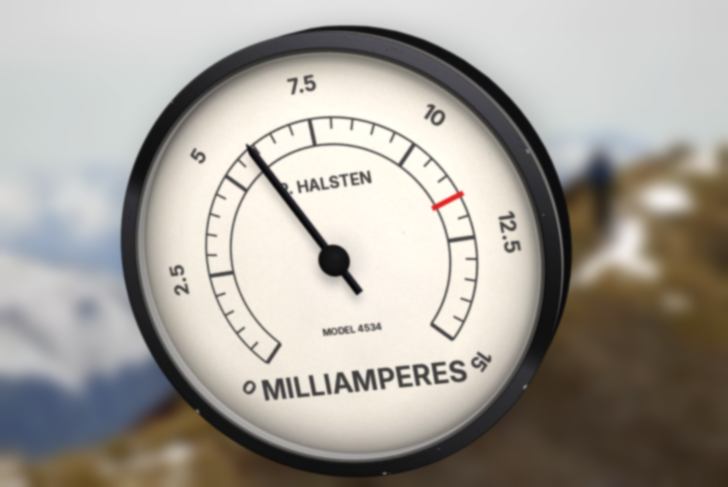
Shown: 6 mA
